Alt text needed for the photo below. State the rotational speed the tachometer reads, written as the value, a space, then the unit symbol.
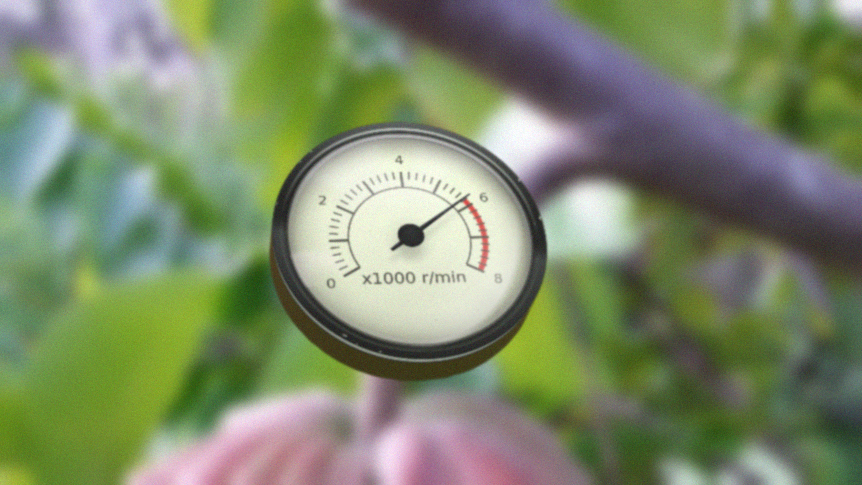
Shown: 5800 rpm
